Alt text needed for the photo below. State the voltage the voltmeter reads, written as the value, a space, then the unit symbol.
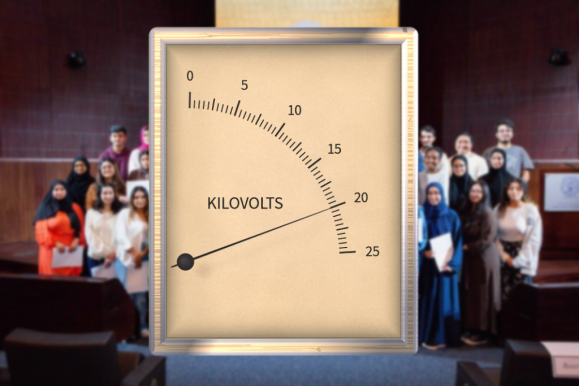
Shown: 20 kV
